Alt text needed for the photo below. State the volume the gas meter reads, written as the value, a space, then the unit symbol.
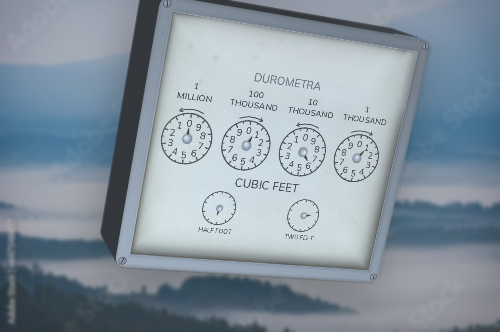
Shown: 6100 ft³
